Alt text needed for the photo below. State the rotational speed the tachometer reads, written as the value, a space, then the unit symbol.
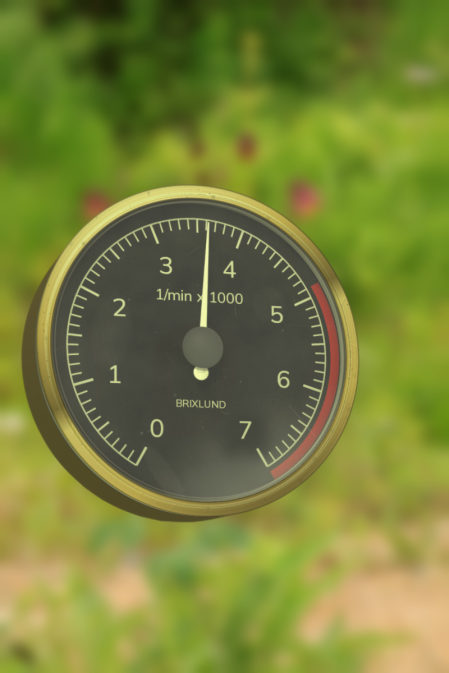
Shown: 3600 rpm
